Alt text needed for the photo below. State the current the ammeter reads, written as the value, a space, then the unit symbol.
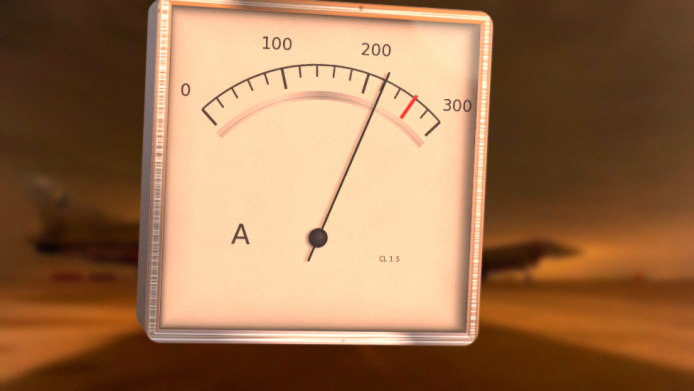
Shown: 220 A
